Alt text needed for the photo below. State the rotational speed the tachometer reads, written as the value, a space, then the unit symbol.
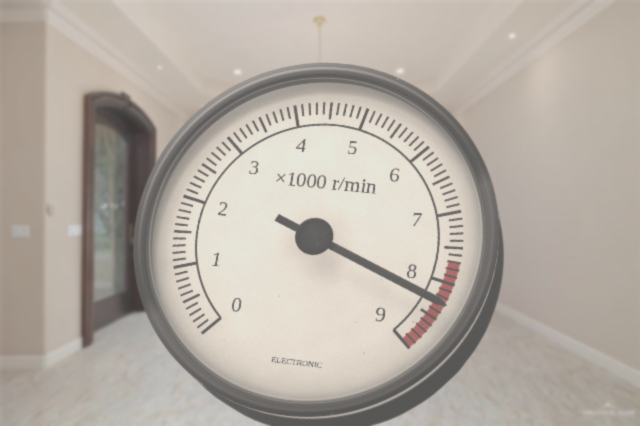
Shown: 8300 rpm
